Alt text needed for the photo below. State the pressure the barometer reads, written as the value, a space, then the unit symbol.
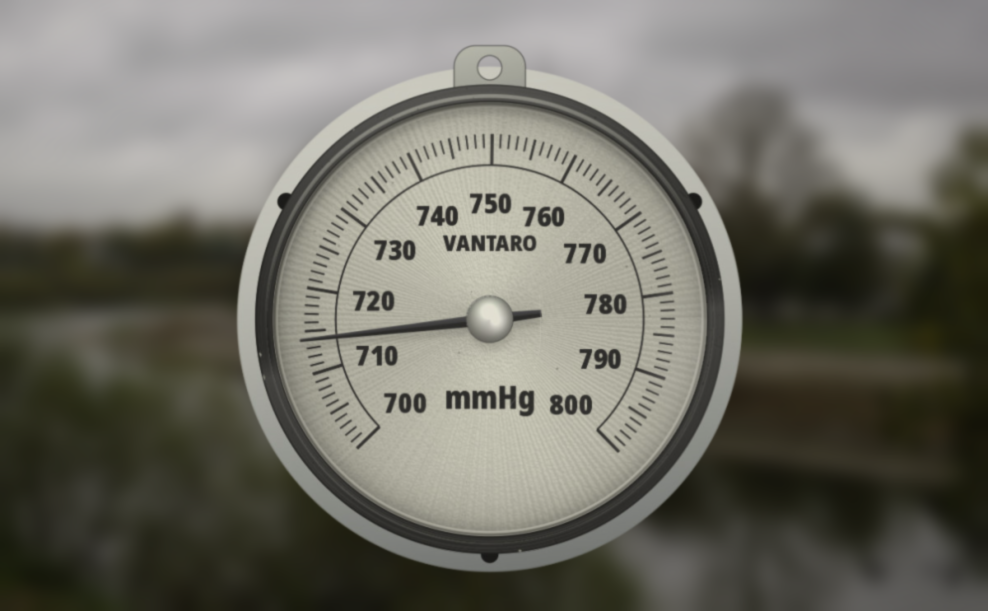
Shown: 714 mmHg
